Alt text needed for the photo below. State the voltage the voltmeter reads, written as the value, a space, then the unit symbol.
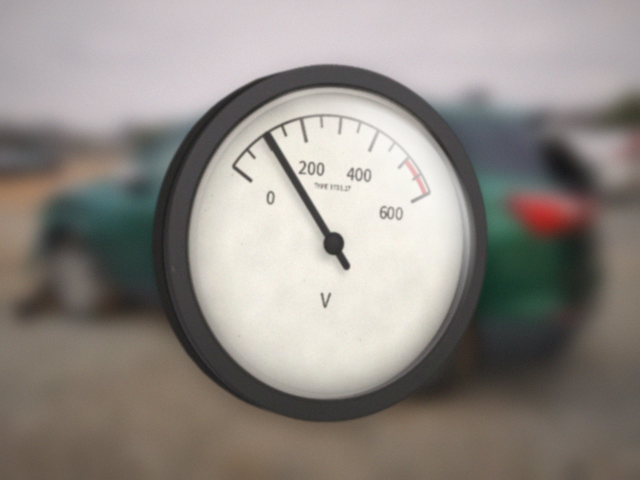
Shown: 100 V
